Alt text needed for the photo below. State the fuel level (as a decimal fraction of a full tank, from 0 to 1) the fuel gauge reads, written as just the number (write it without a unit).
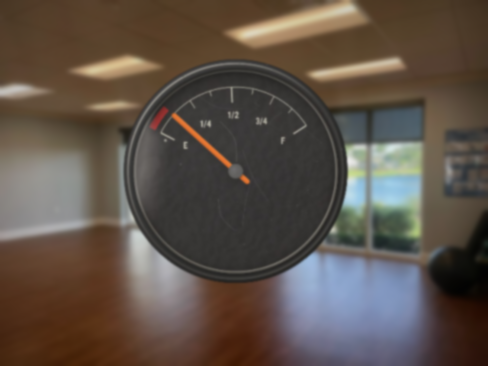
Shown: 0.125
